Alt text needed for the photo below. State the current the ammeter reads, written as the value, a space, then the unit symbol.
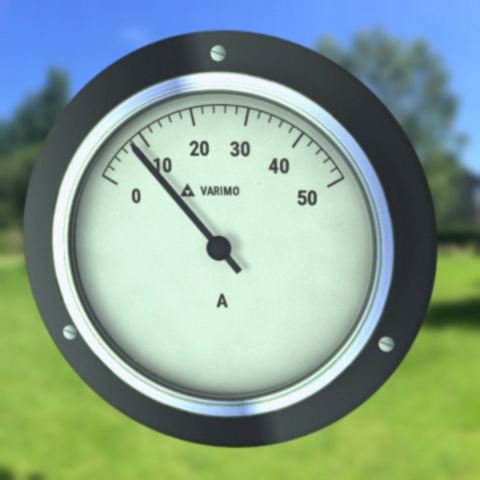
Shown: 8 A
